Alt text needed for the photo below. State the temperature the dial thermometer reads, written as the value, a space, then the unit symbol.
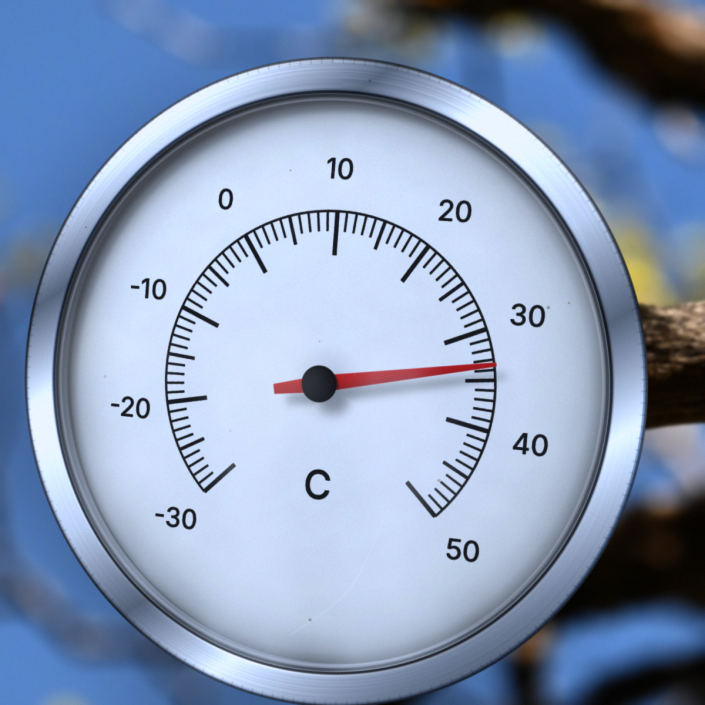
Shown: 33.5 °C
